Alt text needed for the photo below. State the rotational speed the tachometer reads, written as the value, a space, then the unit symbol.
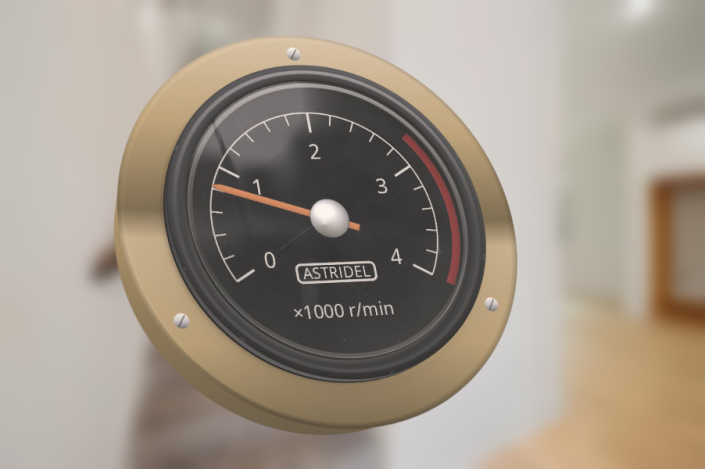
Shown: 800 rpm
